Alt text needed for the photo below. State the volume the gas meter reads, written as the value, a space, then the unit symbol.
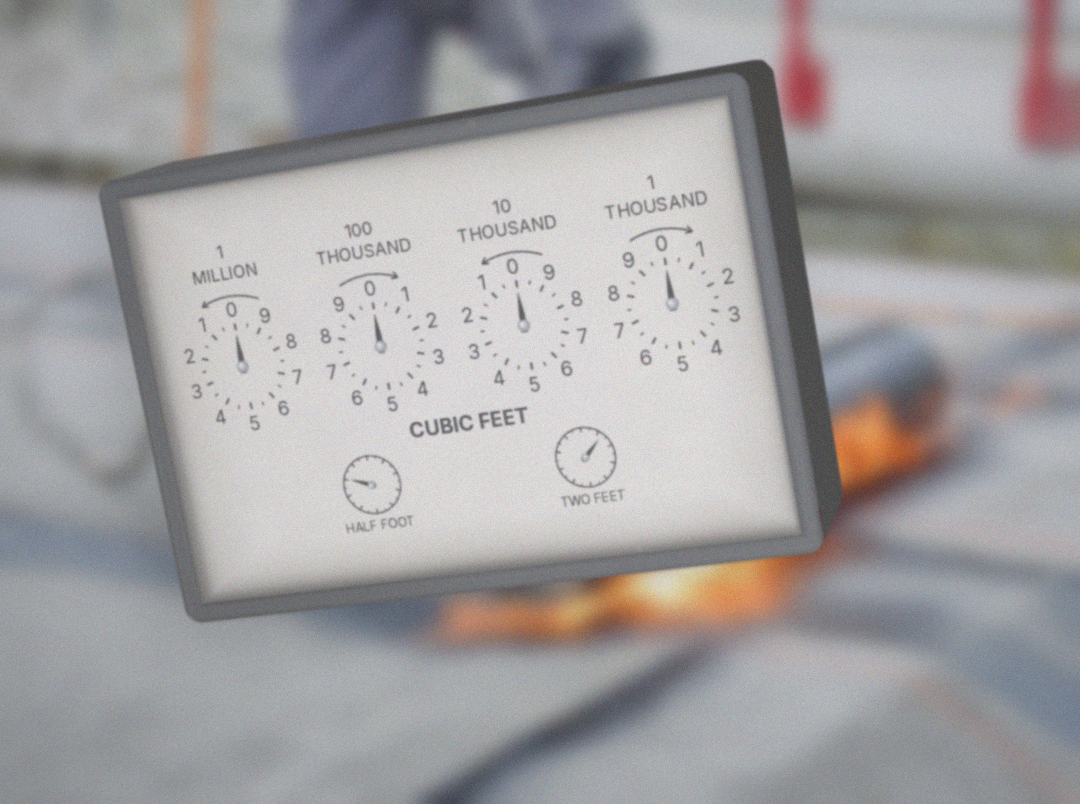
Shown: 0 ft³
